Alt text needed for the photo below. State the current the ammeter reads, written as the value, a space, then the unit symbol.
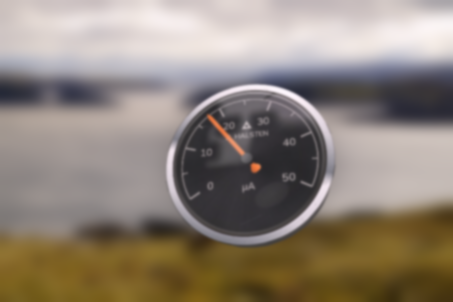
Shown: 17.5 µA
